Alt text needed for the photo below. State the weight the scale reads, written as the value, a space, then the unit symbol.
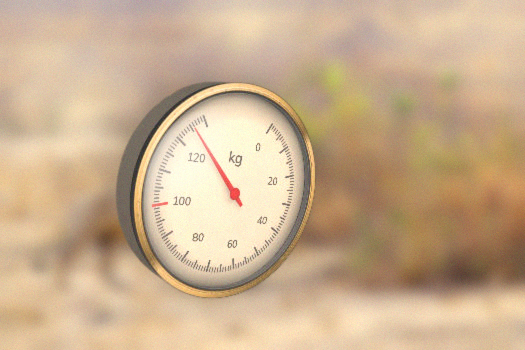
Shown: 125 kg
